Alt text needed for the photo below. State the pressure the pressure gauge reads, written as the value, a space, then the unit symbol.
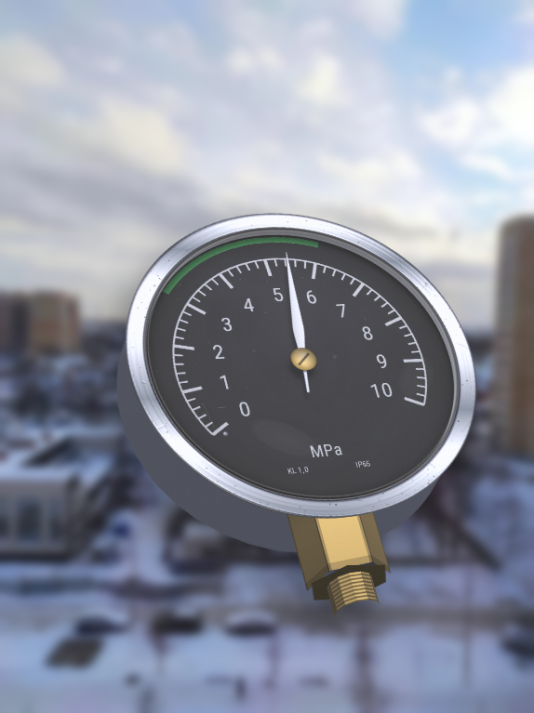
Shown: 5.4 MPa
